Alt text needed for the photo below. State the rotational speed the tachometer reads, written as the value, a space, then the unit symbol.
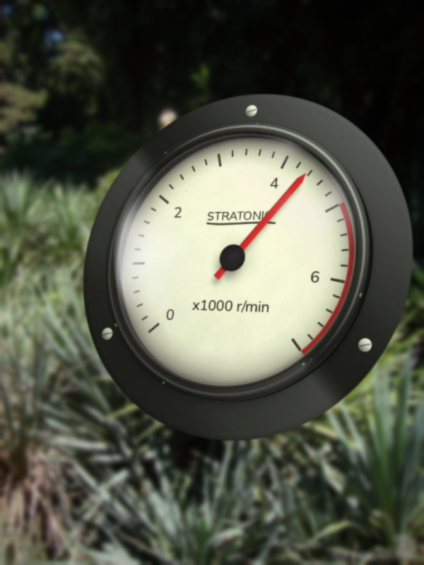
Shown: 4400 rpm
